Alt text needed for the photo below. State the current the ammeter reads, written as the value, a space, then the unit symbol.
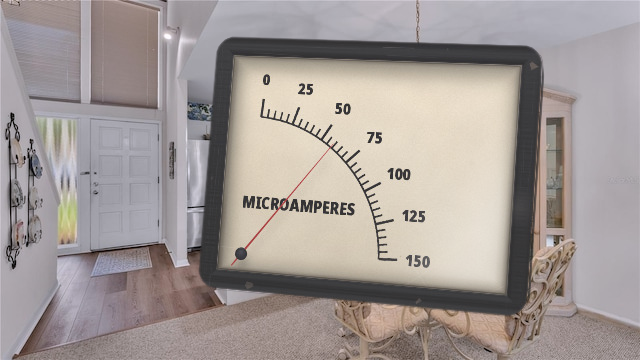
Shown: 60 µA
